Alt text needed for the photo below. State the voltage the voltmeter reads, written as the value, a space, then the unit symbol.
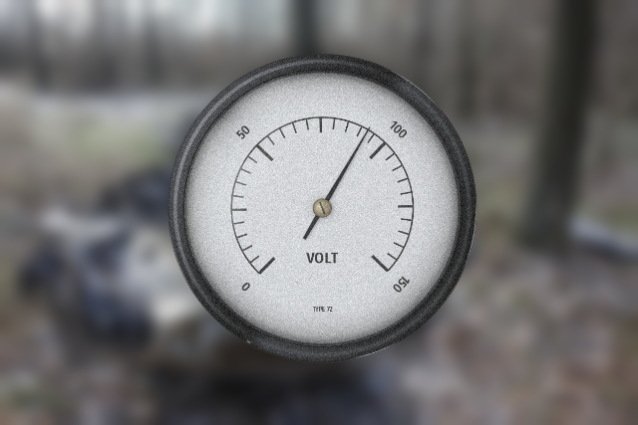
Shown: 92.5 V
